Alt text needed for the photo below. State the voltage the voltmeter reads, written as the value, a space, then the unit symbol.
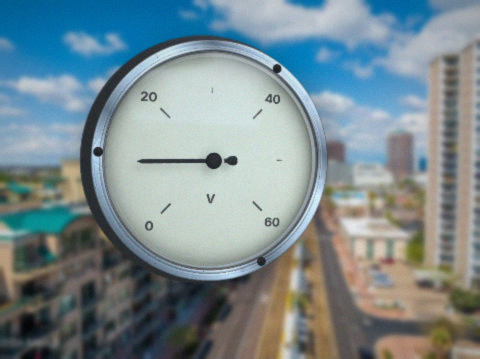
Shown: 10 V
